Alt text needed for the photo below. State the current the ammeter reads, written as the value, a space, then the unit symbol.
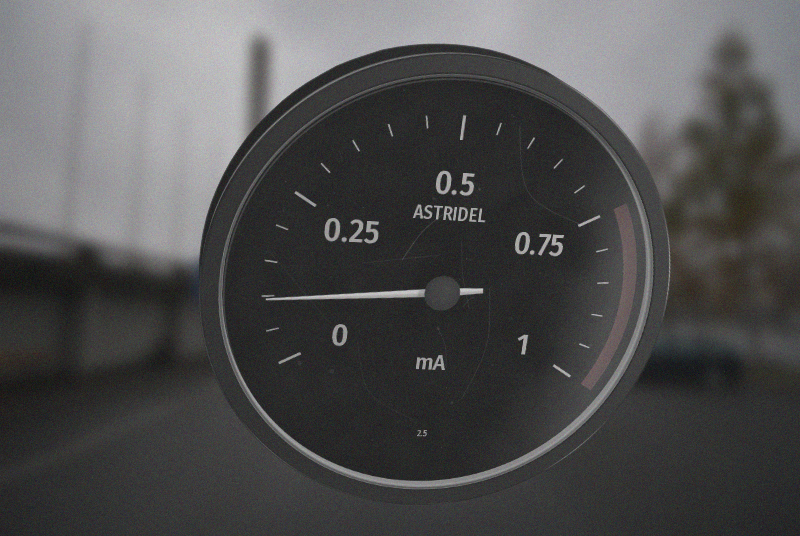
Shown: 0.1 mA
